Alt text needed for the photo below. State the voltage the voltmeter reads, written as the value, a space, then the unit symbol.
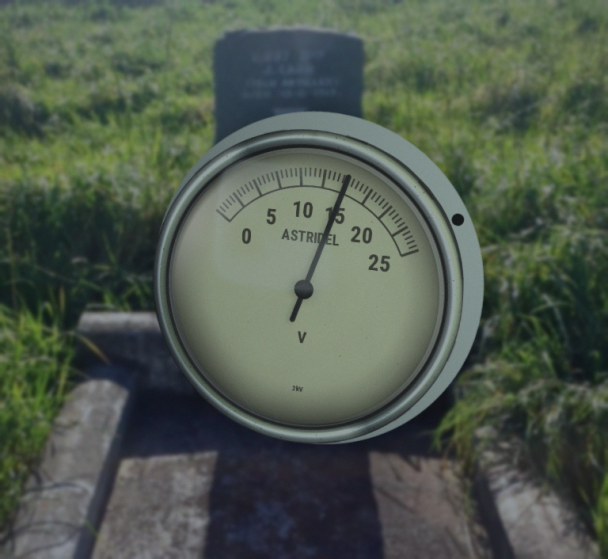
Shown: 15 V
